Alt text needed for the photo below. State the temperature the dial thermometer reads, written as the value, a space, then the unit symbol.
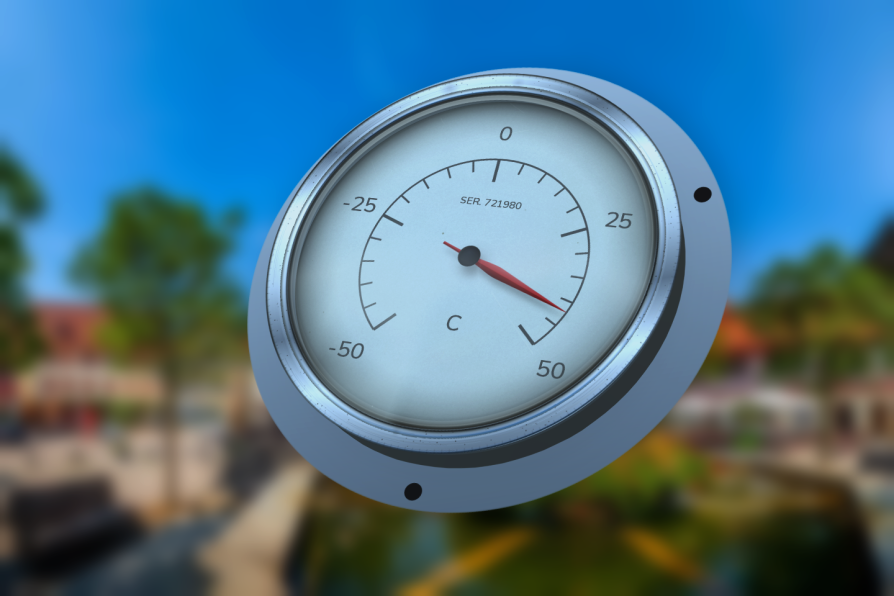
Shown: 42.5 °C
